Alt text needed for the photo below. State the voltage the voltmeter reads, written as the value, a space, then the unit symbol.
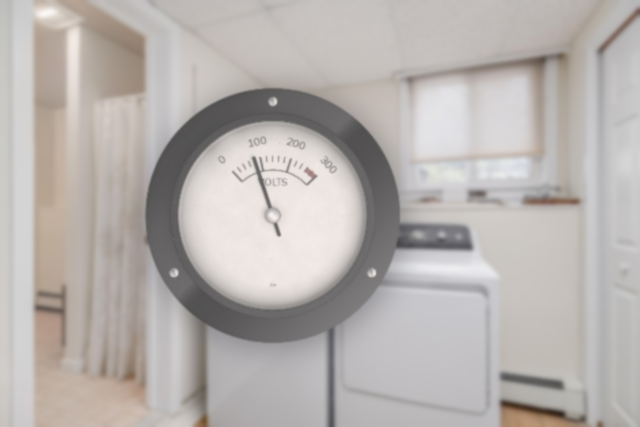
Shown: 80 V
